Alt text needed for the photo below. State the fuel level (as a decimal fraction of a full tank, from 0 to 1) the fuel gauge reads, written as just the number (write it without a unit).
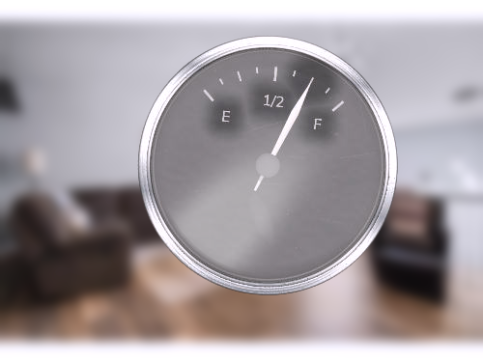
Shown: 0.75
